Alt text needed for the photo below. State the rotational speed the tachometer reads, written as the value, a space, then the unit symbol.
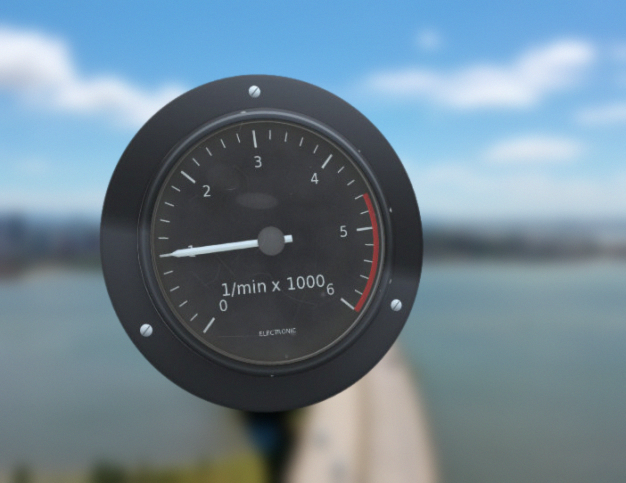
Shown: 1000 rpm
